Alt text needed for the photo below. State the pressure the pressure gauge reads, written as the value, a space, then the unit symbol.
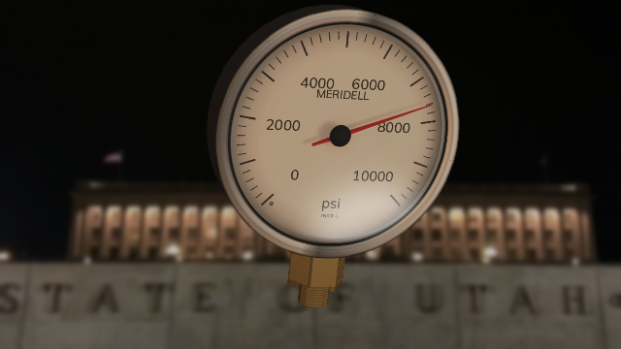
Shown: 7600 psi
